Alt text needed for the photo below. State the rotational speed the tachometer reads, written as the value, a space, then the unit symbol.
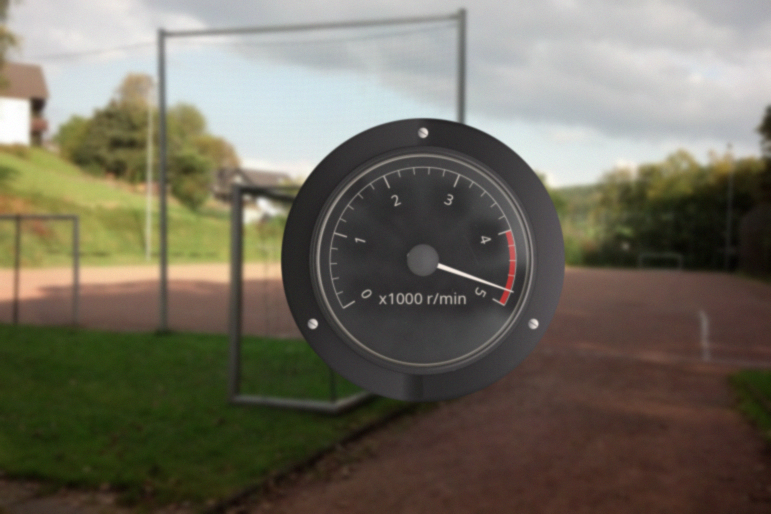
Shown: 4800 rpm
